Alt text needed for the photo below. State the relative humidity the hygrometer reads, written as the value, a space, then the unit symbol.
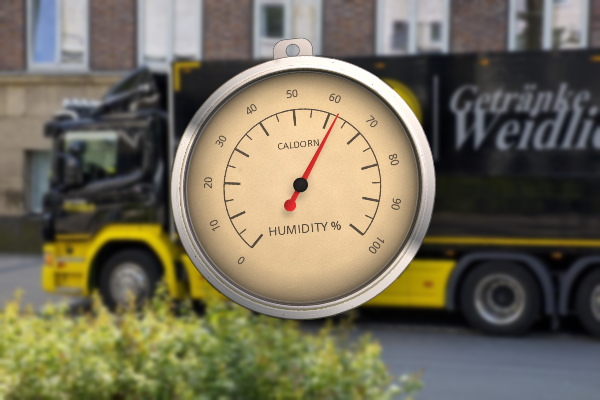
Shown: 62.5 %
